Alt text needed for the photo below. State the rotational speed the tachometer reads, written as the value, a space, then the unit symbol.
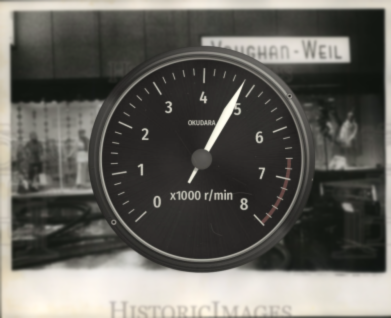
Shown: 4800 rpm
